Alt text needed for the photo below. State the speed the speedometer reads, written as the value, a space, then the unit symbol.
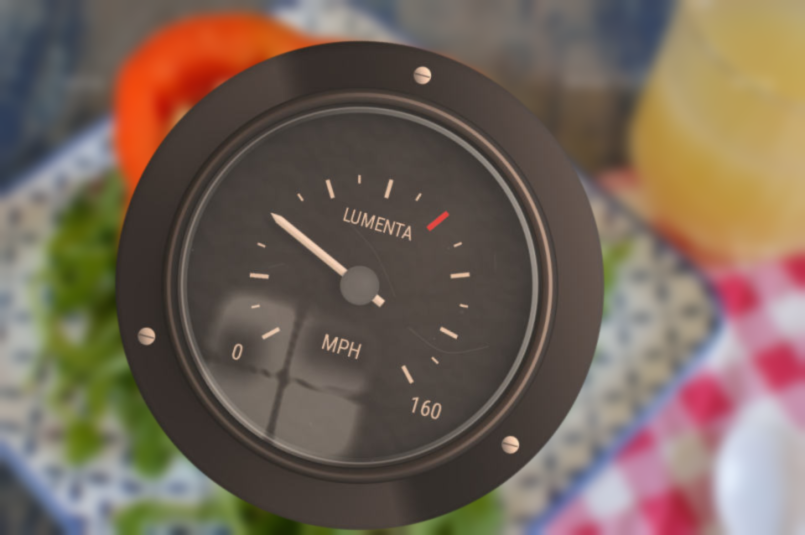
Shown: 40 mph
